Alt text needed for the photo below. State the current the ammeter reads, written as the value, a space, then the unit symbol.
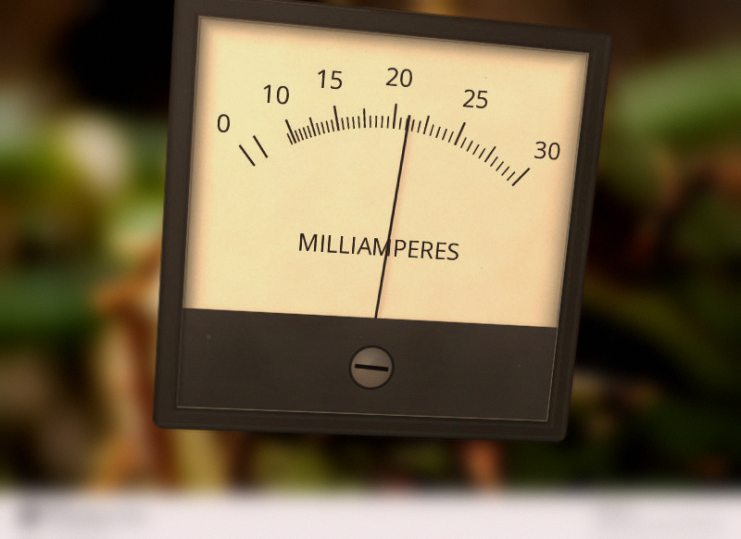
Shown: 21 mA
